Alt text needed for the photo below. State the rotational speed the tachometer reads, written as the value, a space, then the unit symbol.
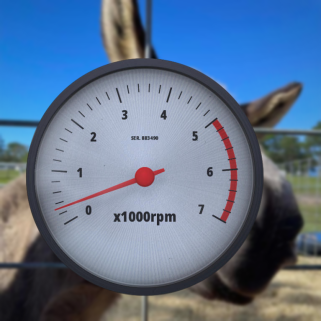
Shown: 300 rpm
